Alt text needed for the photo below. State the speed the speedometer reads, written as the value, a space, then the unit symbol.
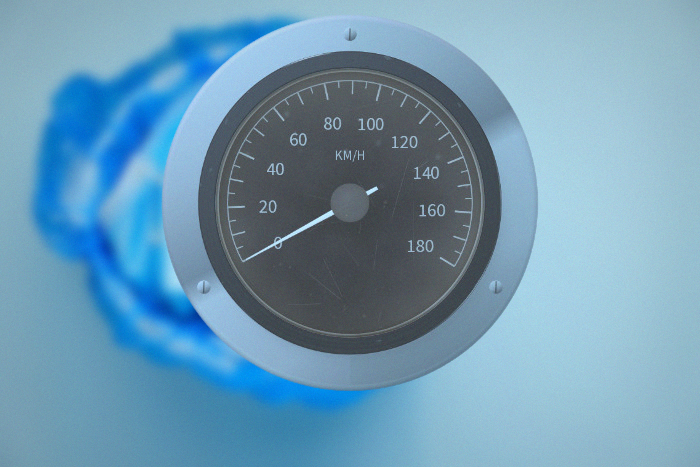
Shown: 0 km/h
